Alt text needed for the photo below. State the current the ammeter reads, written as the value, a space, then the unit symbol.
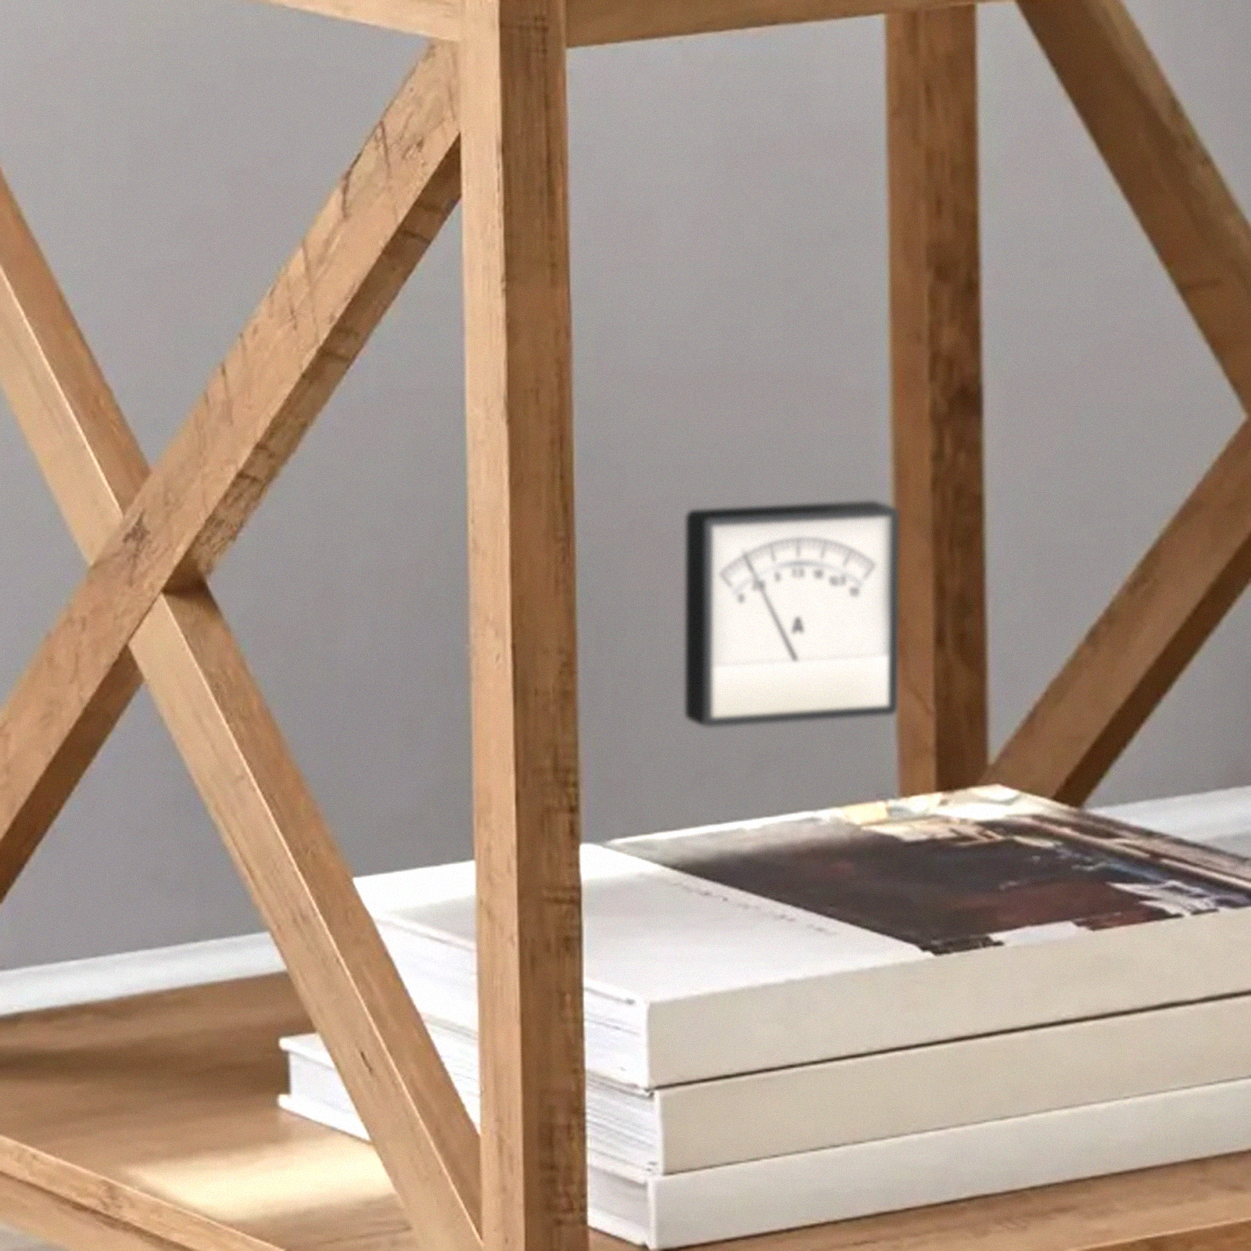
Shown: 2.5 A
